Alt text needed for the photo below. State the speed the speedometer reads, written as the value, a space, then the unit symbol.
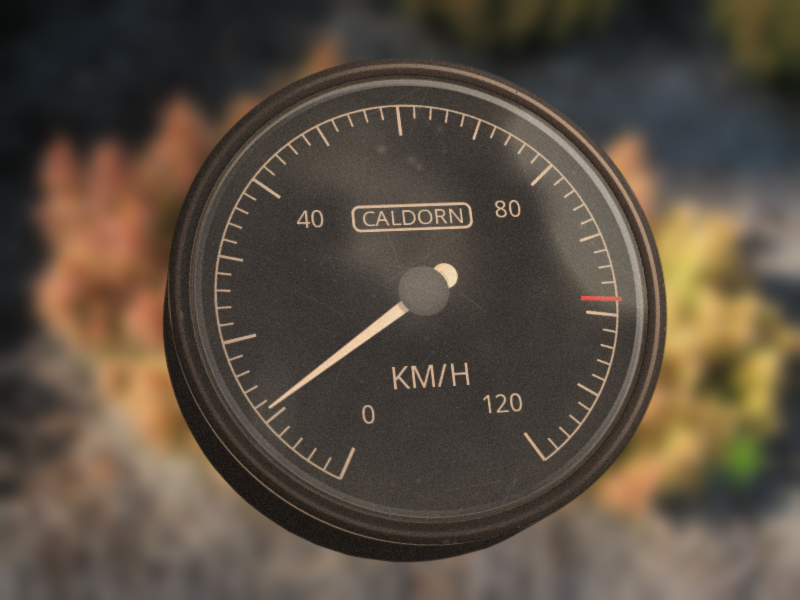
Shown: 11 km/h
